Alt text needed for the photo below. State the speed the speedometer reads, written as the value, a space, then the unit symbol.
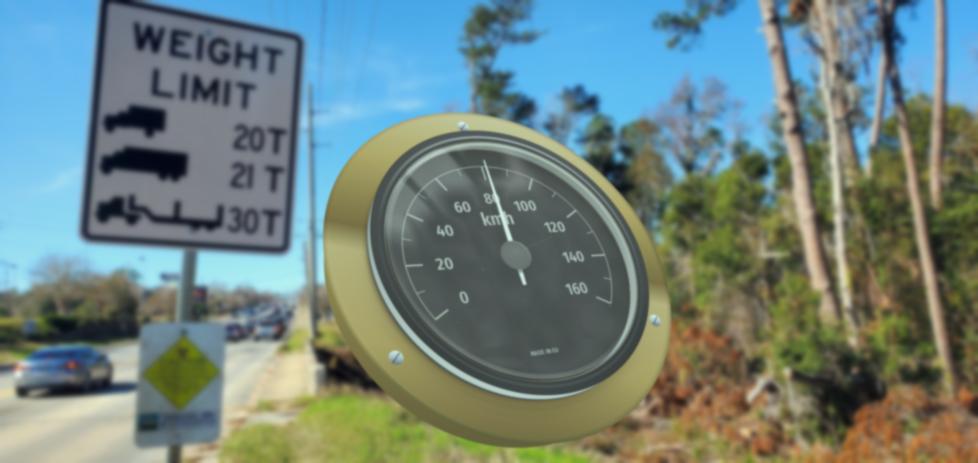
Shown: 80 km/h
